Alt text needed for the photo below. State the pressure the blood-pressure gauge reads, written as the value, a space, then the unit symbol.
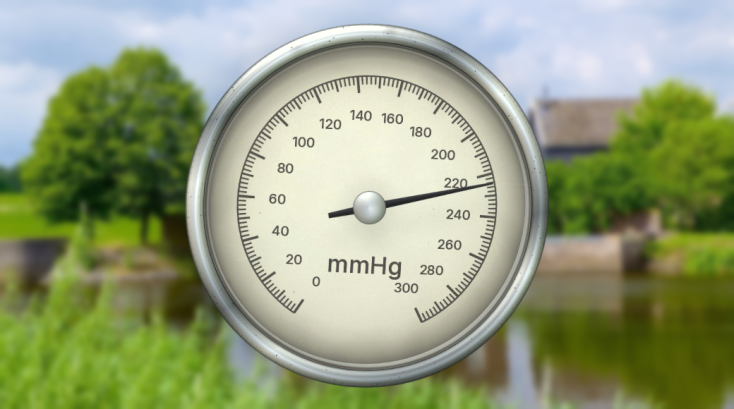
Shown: 224 mmHg
